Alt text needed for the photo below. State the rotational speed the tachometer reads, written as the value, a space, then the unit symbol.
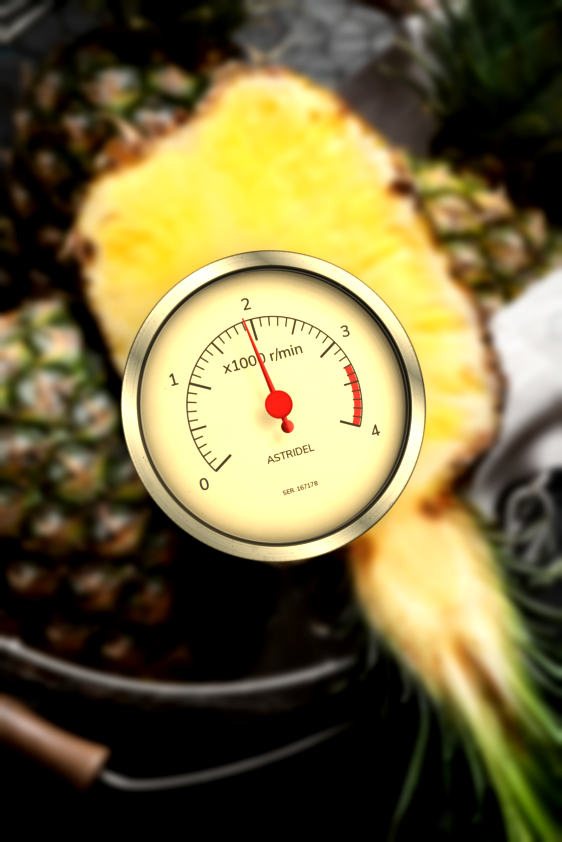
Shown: 1900 rpm
